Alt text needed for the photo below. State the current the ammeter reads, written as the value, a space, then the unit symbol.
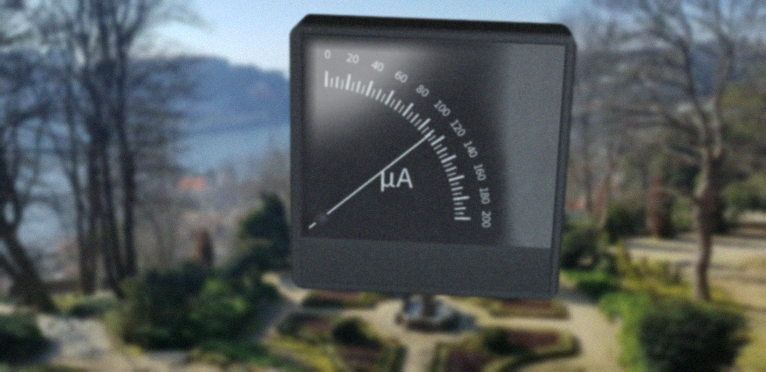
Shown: 110 µA
